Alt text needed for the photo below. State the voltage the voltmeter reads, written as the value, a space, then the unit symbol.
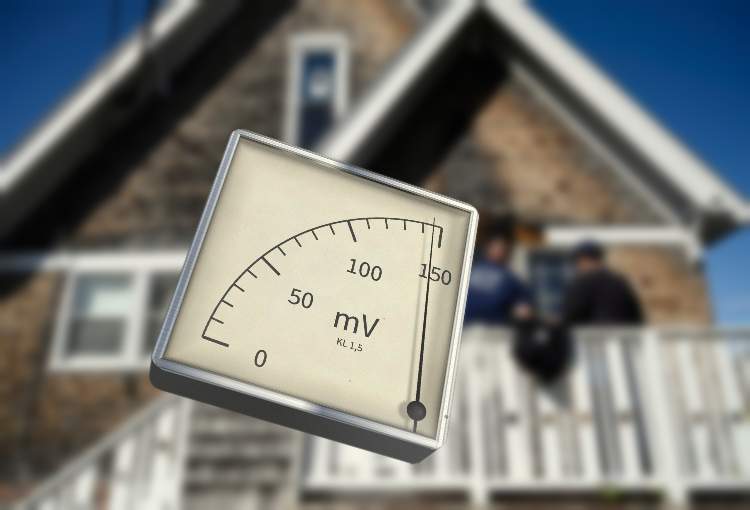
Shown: 145 mV
